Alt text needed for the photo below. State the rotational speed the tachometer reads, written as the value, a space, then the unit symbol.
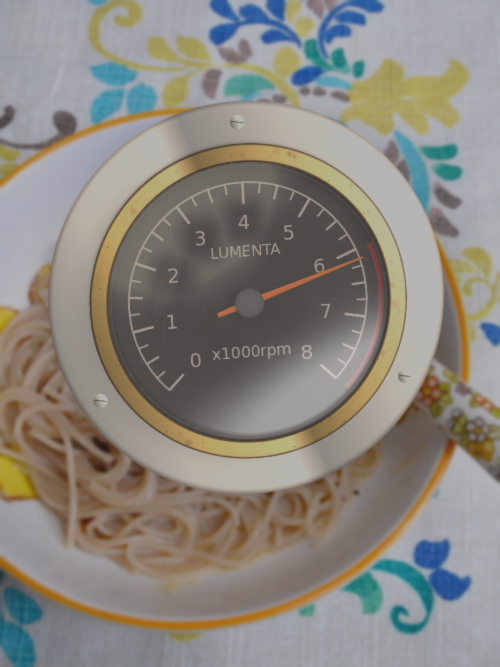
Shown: 6125 rpm
